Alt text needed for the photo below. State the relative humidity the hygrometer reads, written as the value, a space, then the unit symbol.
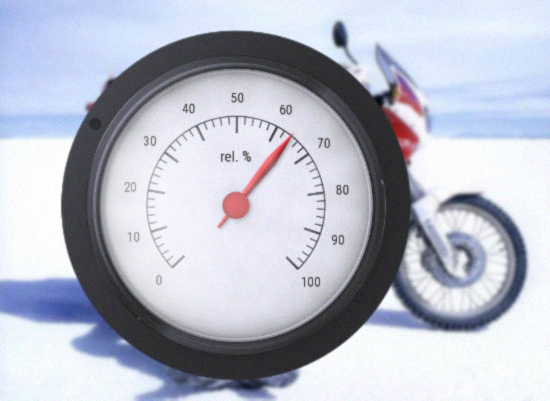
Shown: 64 %
